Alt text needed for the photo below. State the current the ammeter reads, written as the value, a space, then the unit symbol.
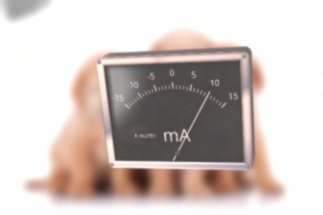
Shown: 10 mA
